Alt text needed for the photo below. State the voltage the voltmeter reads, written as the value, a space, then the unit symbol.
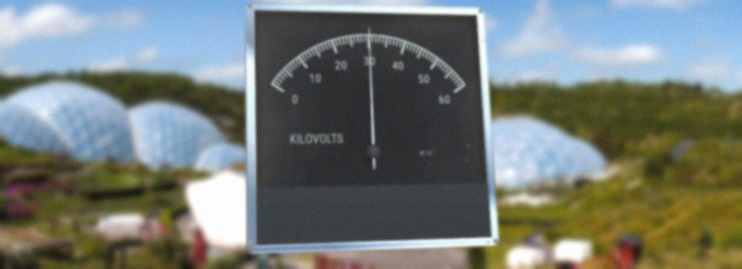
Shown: 30 kV
